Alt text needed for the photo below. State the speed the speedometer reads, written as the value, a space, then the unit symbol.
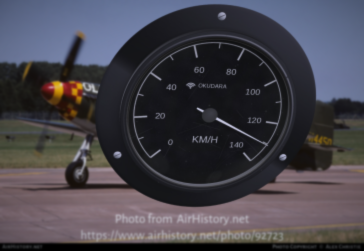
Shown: 130 km/h
